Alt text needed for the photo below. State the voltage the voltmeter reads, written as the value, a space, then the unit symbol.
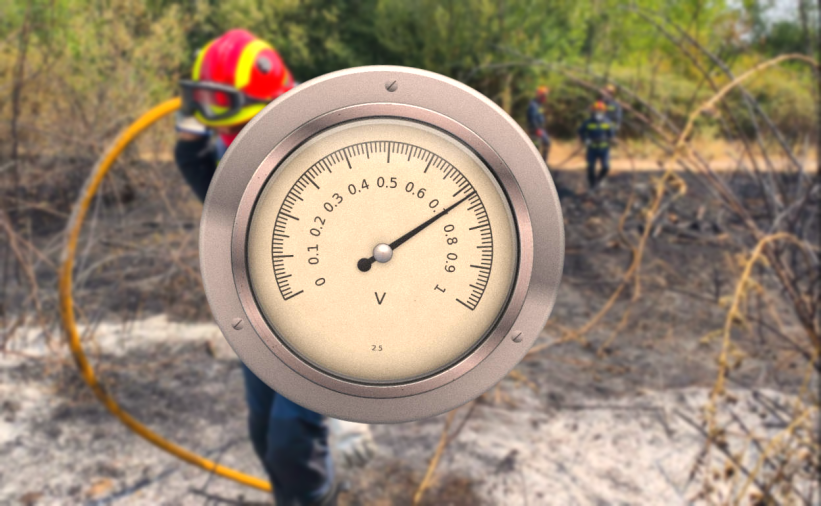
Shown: 0.72 V
